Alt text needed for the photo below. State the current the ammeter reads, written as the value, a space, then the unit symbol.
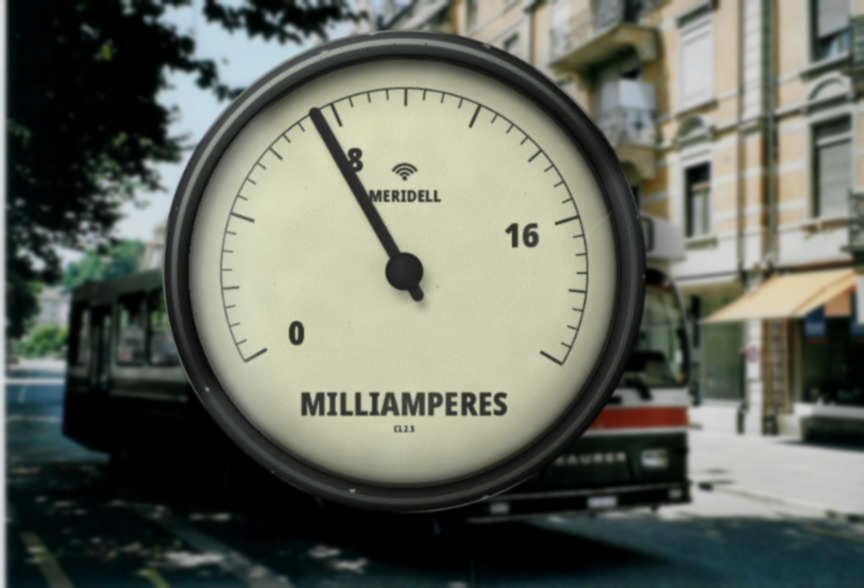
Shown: 7.5 mA
